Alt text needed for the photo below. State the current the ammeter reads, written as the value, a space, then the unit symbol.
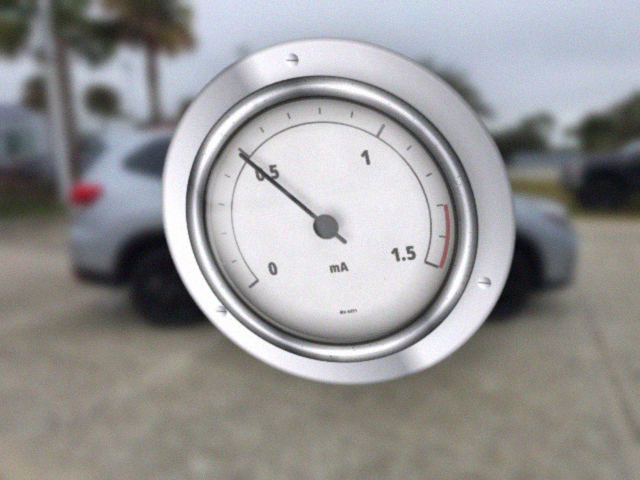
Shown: 0.5 mA
